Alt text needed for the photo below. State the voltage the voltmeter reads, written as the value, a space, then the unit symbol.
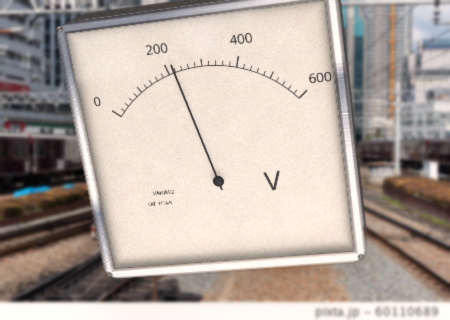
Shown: 220 V
